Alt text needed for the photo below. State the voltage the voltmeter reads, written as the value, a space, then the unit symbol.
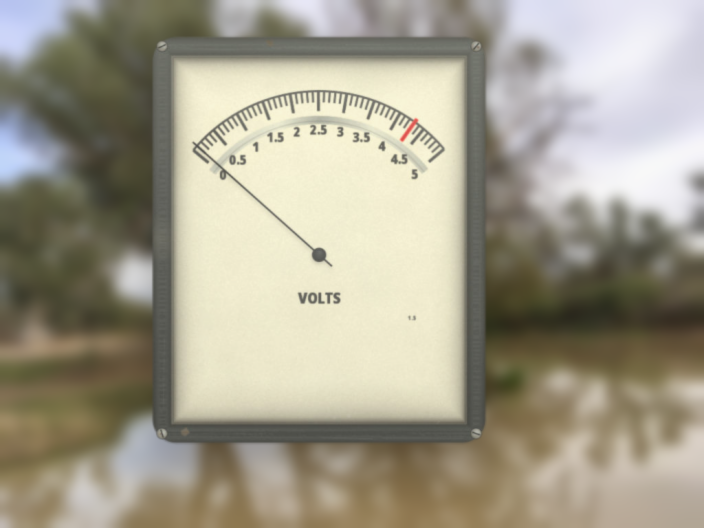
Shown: 0.1 V
